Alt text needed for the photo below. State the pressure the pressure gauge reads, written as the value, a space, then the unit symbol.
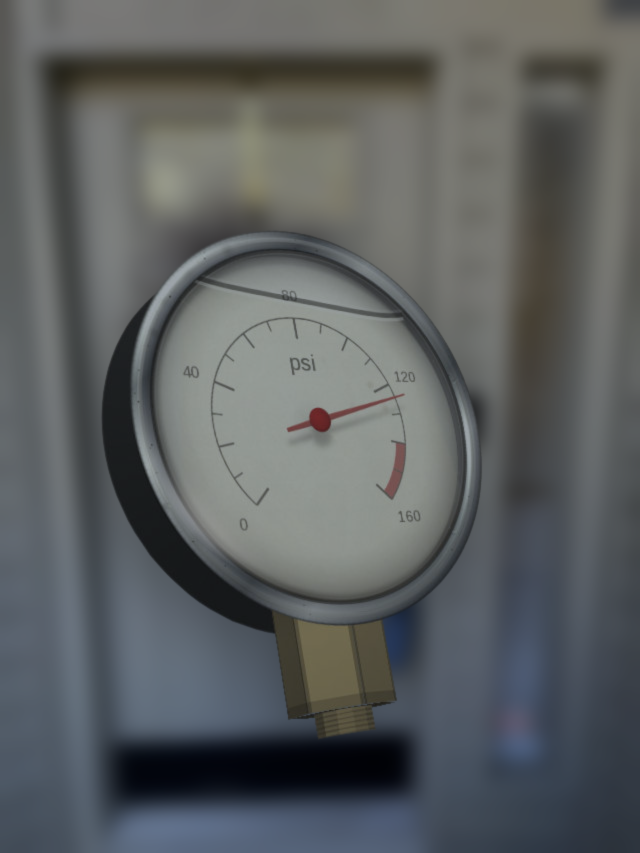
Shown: 125 psi
